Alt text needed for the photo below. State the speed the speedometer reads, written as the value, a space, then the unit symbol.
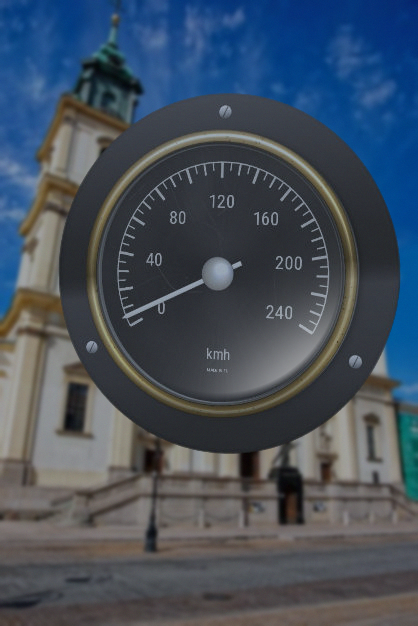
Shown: 5 km/h
